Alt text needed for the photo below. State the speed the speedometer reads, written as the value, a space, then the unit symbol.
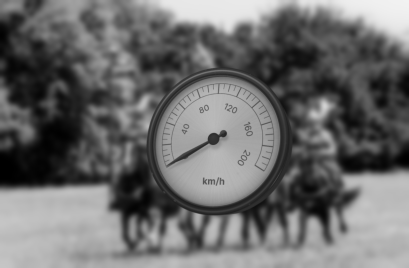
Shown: 0 km/h
